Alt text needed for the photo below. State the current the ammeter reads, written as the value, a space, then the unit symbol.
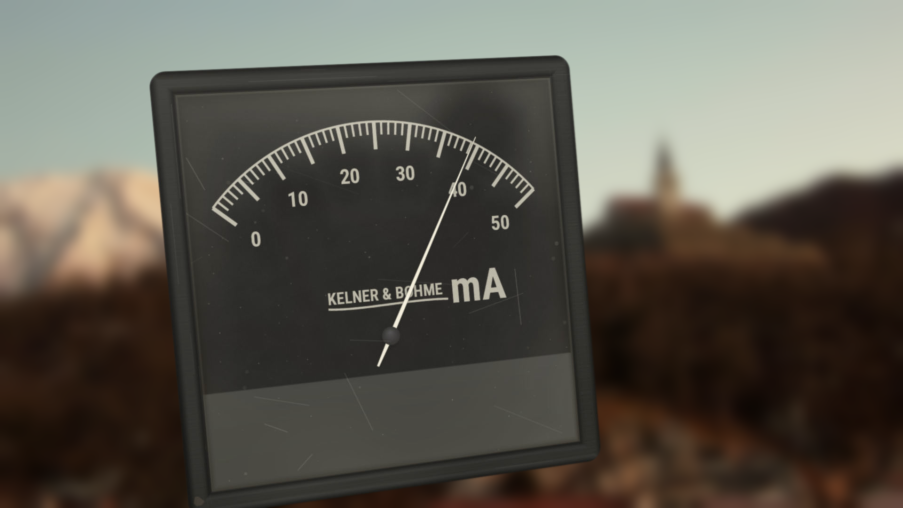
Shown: 39 mA
